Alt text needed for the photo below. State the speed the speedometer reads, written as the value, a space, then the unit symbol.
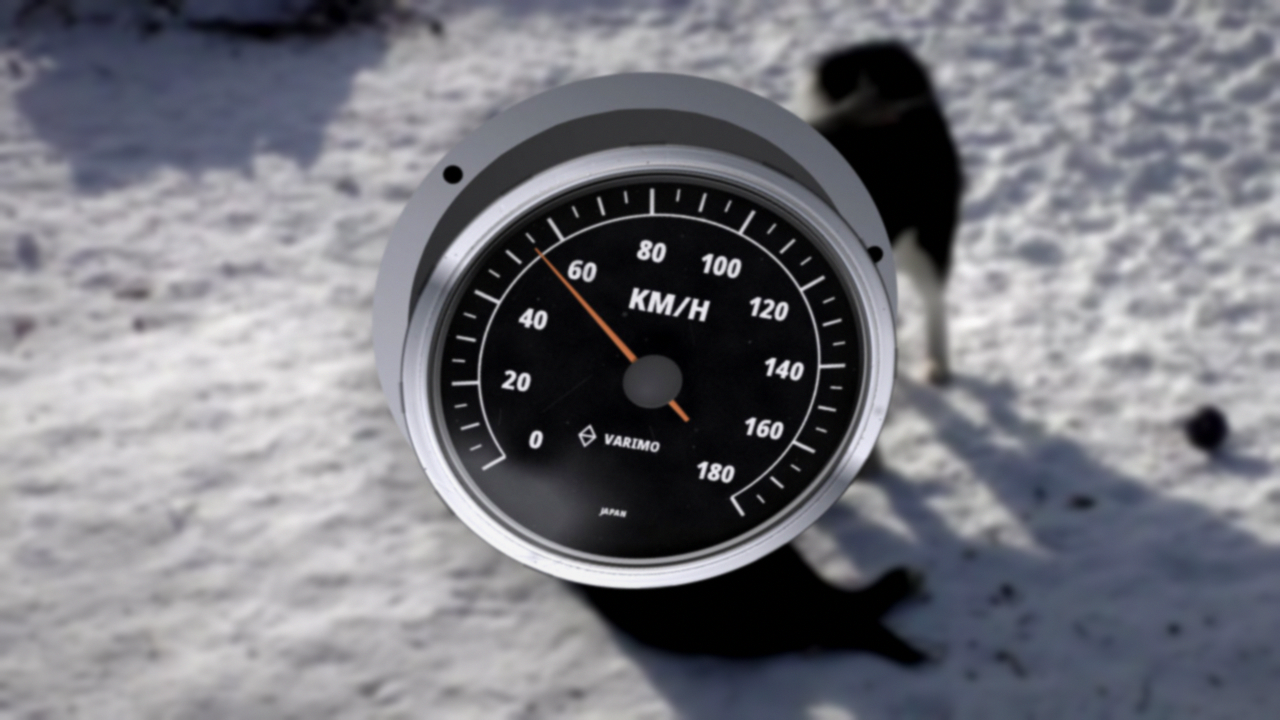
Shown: 55 km/h
